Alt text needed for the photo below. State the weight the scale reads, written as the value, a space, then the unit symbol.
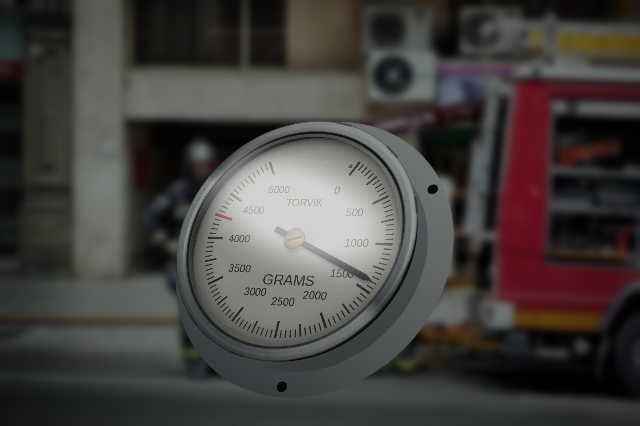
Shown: 1400 g
